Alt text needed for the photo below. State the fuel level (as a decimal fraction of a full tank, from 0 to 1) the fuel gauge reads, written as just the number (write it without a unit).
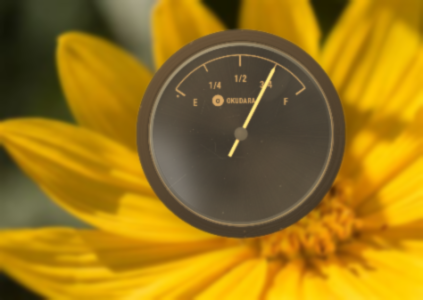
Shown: 0.75
